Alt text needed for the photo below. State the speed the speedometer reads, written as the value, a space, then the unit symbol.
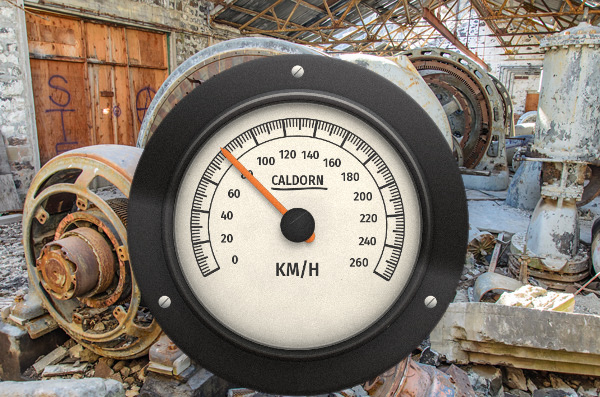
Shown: 80 km/h
